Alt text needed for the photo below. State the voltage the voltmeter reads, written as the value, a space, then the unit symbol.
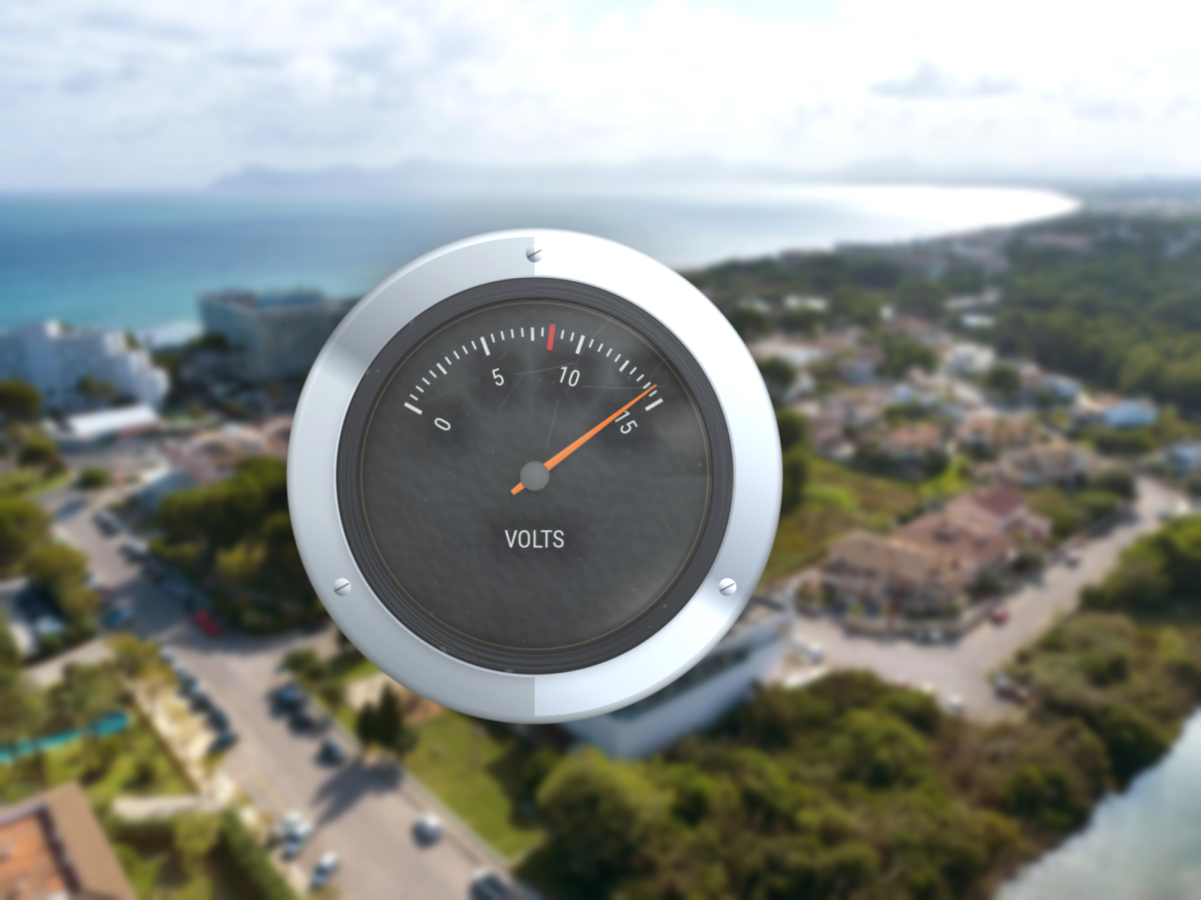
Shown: 14.25 V
